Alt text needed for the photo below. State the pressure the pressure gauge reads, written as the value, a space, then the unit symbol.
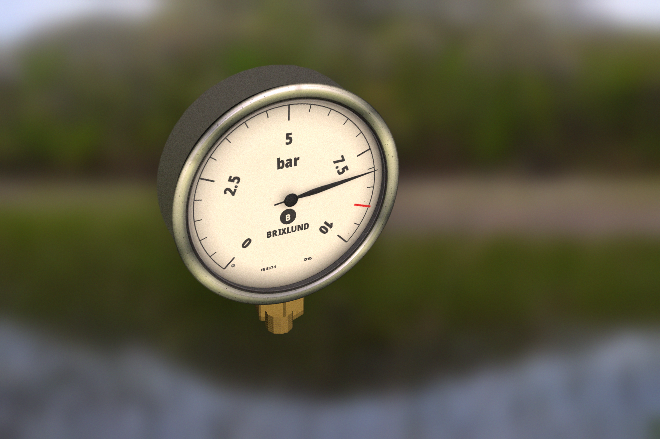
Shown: 8 bar
